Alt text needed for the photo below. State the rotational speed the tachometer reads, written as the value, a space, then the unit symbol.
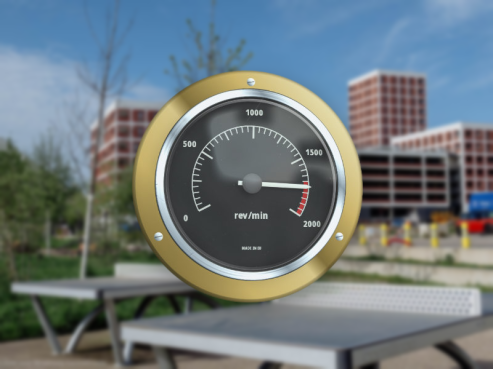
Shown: 1750 rpm
